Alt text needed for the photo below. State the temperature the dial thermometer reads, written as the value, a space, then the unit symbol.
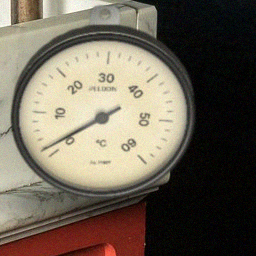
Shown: 2 °C
